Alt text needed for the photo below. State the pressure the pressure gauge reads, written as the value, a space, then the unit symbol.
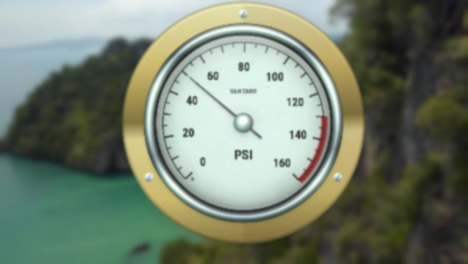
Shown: 50 psi
